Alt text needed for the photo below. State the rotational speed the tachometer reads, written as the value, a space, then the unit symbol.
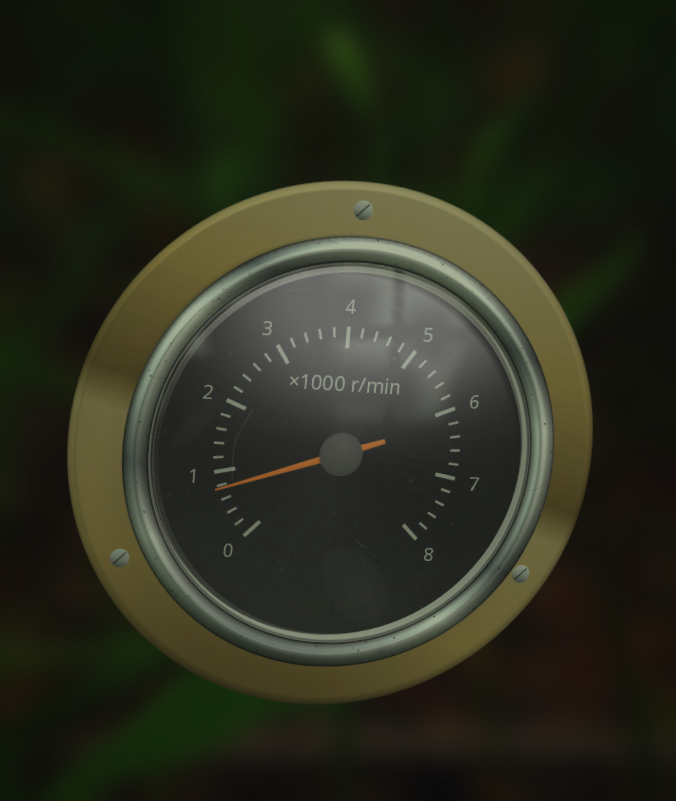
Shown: 800 rpm
